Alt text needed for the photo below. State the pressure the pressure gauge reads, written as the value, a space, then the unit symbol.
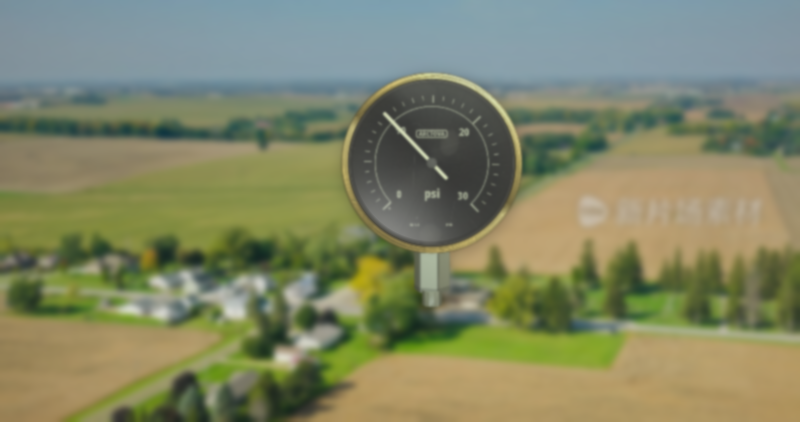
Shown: 10 psi
